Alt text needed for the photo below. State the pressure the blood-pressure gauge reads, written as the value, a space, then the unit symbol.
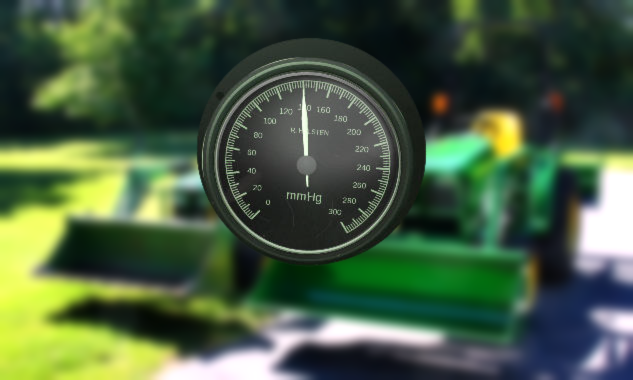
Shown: 140 mmHg
